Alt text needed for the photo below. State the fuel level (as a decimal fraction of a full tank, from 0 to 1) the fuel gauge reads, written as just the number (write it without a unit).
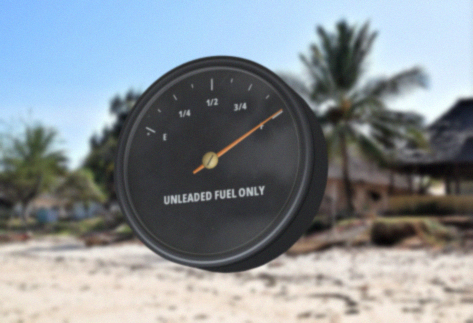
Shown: 1
